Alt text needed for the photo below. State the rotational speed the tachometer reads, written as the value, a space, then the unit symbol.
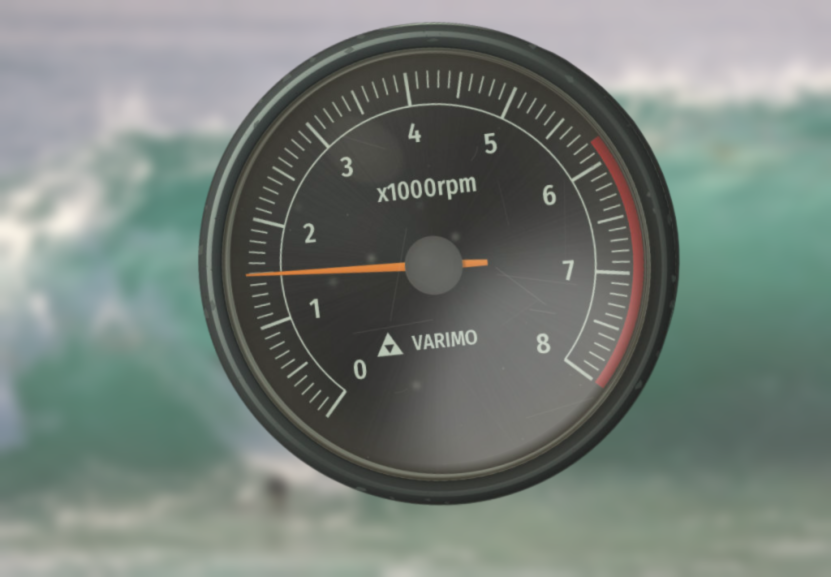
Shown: 1500 rpm
